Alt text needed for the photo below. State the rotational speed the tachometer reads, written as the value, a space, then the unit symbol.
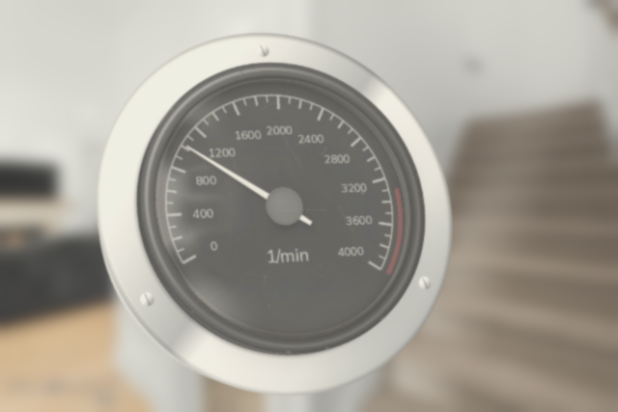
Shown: 1000 rpm
